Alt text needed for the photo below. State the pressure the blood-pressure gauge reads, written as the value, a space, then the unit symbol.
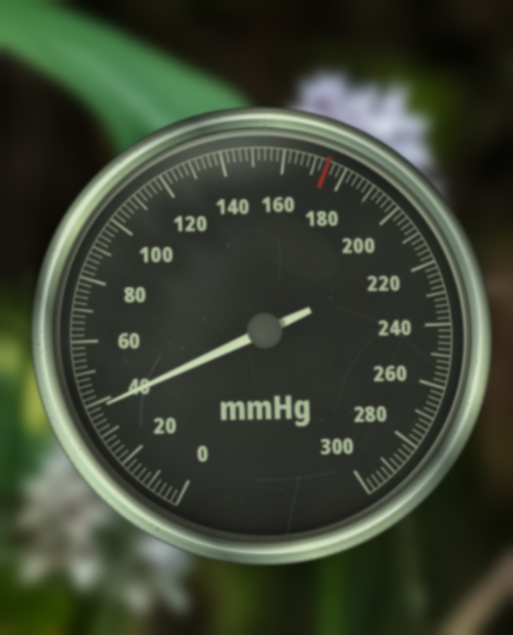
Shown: 38 mmHg
